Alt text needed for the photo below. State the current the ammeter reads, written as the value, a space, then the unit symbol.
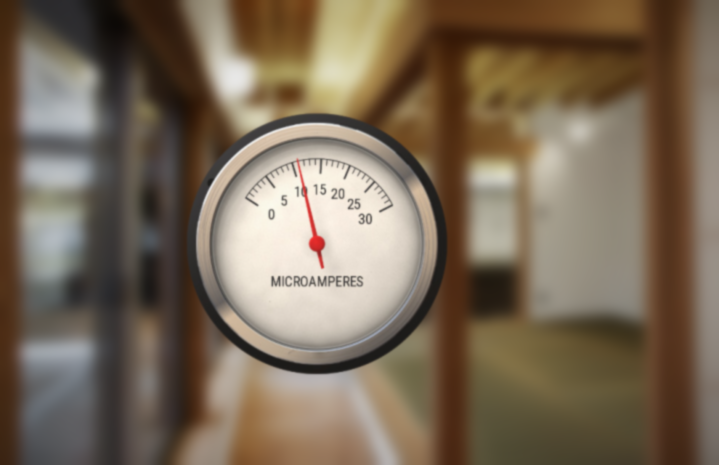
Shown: 11 µA
